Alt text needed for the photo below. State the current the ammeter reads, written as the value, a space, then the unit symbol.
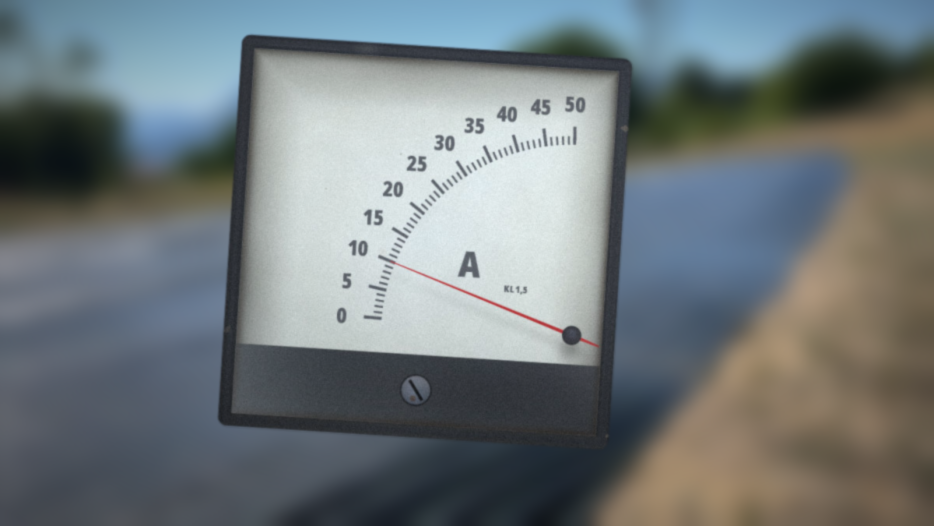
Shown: 10 A
